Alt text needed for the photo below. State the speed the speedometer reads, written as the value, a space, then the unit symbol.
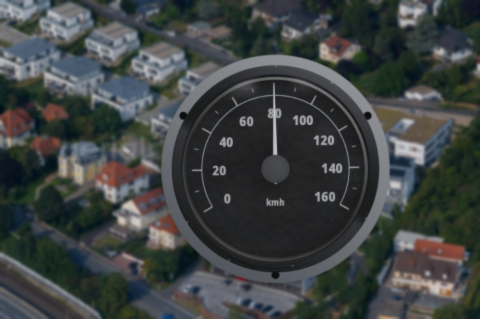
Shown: 80 km/h
